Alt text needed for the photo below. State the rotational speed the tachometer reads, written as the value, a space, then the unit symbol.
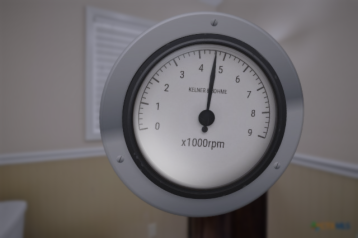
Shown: 4600 rpm
